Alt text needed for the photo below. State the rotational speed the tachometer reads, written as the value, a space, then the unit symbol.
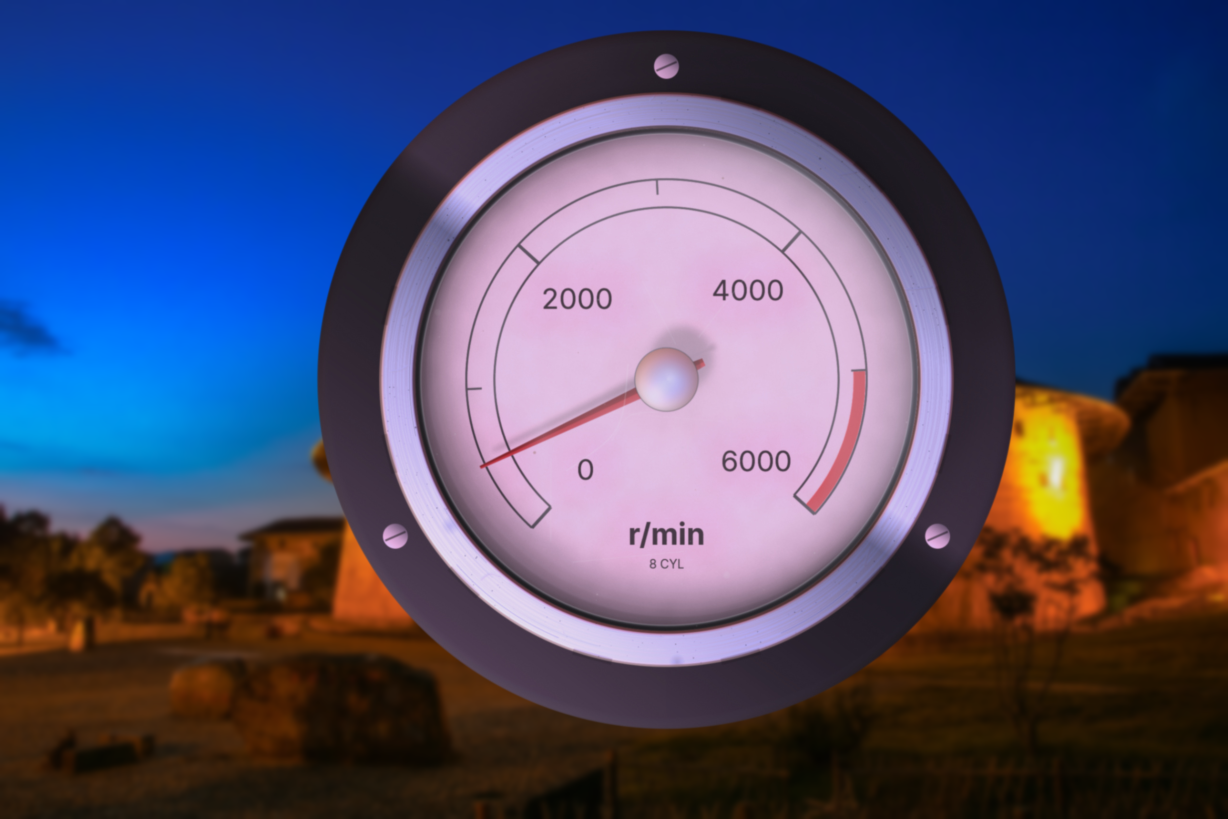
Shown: 500 rpm
